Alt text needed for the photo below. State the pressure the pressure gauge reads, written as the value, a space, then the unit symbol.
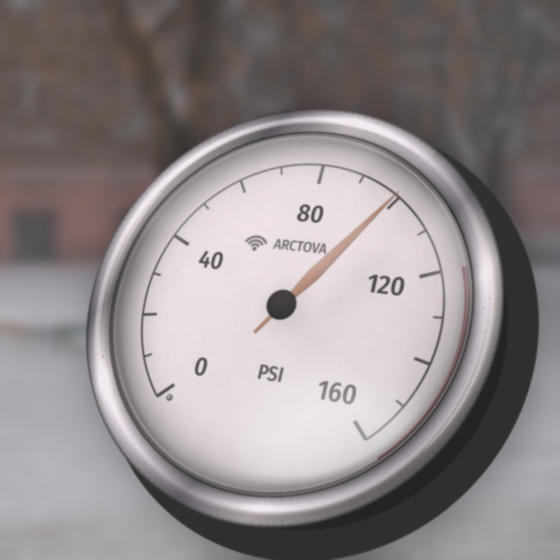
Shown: 100 psi
